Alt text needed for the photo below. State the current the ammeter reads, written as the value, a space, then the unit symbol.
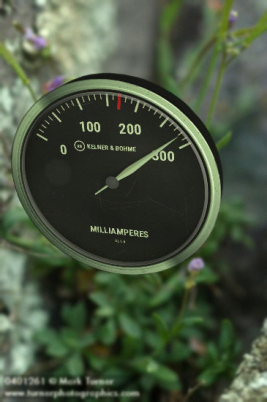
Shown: 280 mA
